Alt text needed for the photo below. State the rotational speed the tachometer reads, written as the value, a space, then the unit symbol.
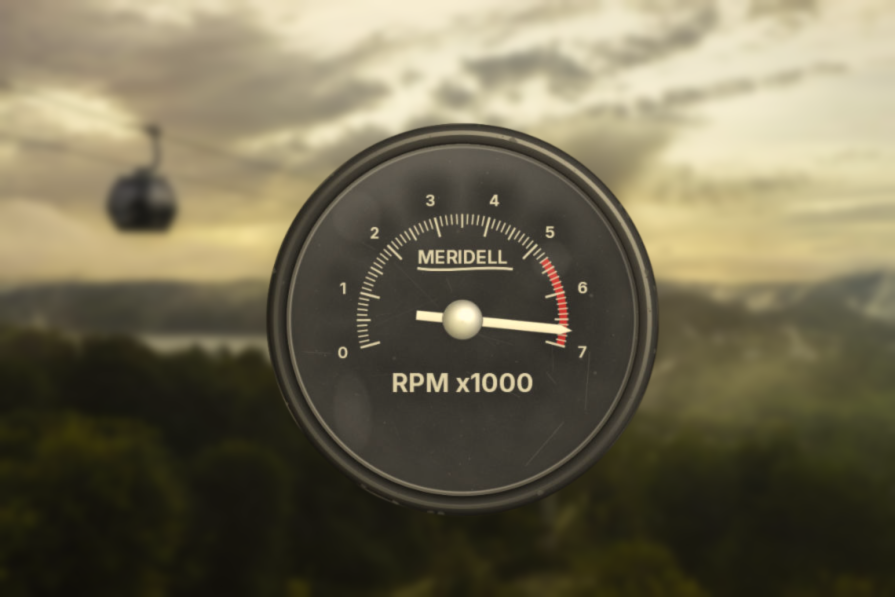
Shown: 6700 rpm
